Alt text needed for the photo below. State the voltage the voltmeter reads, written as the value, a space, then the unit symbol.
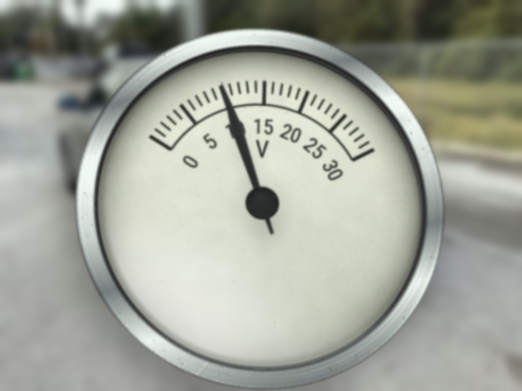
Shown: 10 V
